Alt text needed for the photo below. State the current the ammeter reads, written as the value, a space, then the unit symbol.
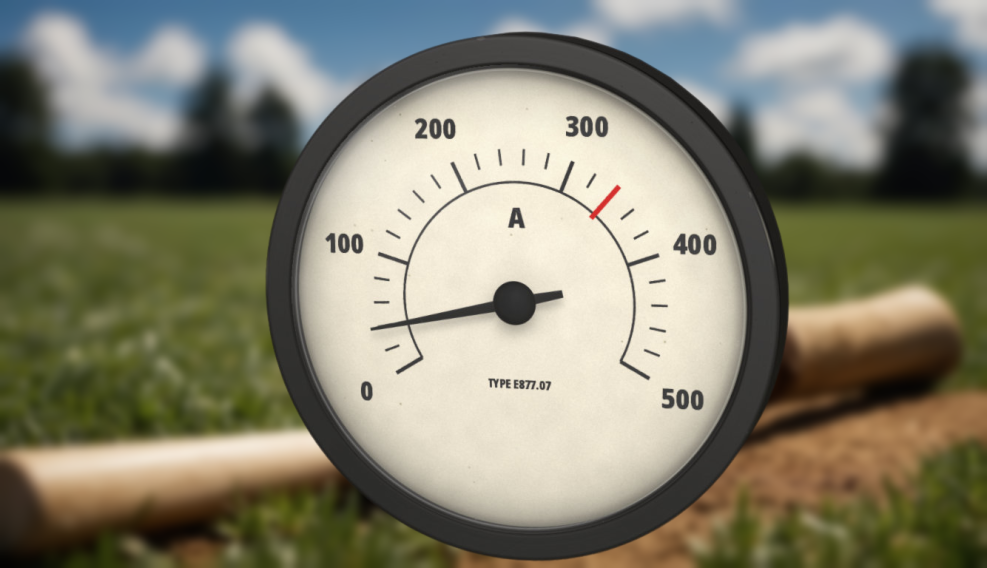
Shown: 40 A
